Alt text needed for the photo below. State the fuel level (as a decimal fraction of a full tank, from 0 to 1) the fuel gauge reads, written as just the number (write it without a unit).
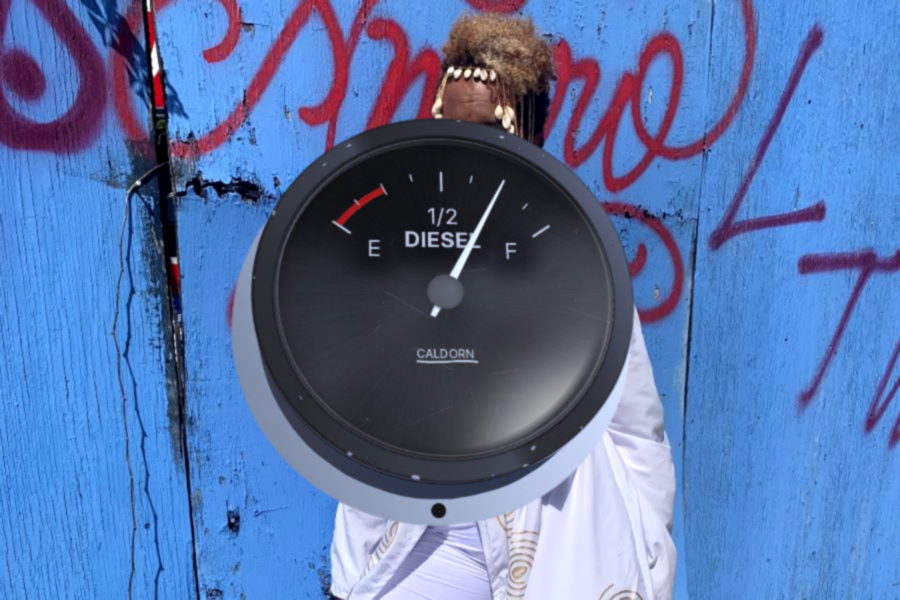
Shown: 0.75
